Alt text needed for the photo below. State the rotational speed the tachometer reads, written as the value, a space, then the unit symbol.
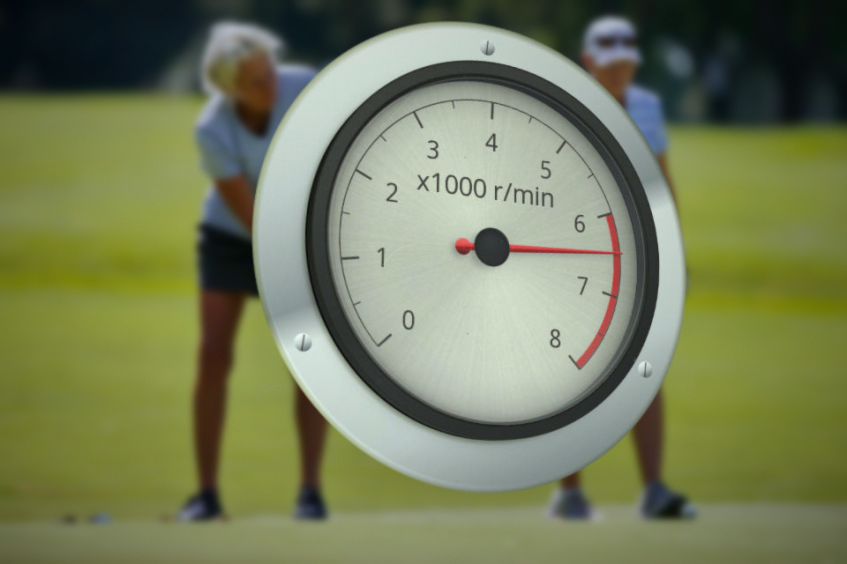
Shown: 6500 rpm
